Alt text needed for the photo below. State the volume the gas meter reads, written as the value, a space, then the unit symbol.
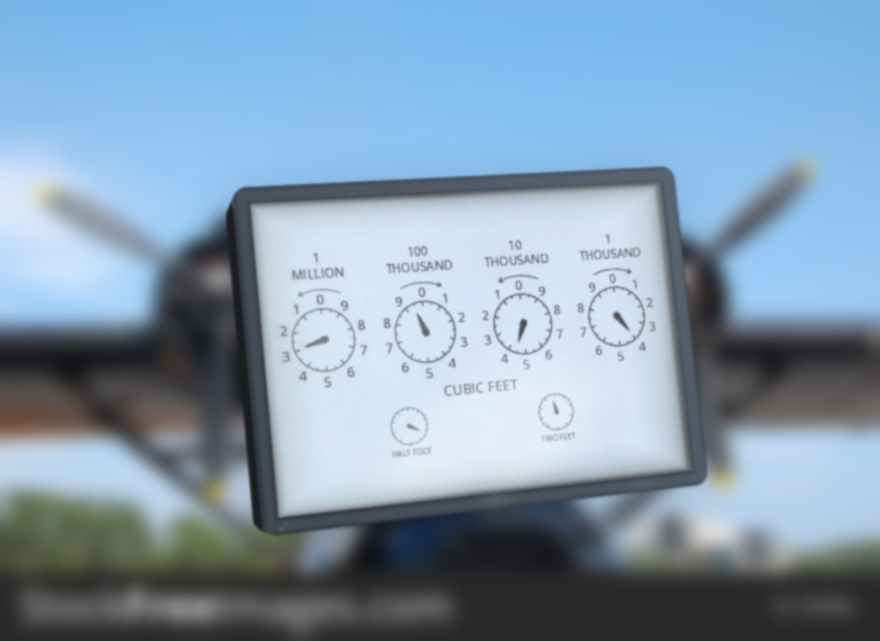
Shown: 294400 ft³
